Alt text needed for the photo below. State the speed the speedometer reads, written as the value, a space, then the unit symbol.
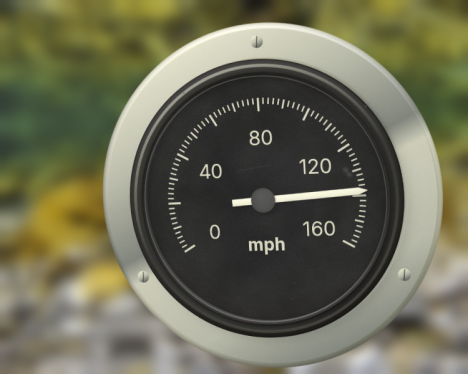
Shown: 138 mph
